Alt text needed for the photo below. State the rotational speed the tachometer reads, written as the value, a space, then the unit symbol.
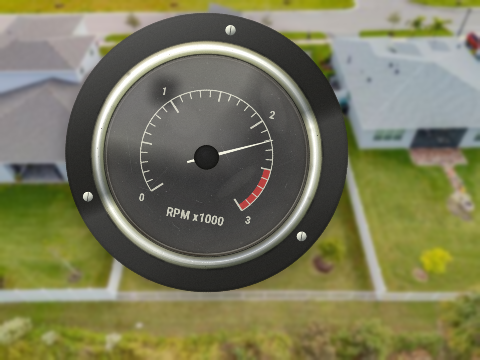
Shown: 2200 rpm
